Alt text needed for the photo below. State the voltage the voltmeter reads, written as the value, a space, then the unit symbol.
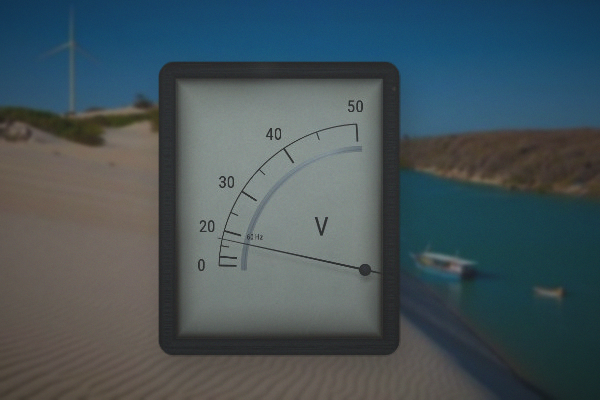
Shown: 17.5 V
